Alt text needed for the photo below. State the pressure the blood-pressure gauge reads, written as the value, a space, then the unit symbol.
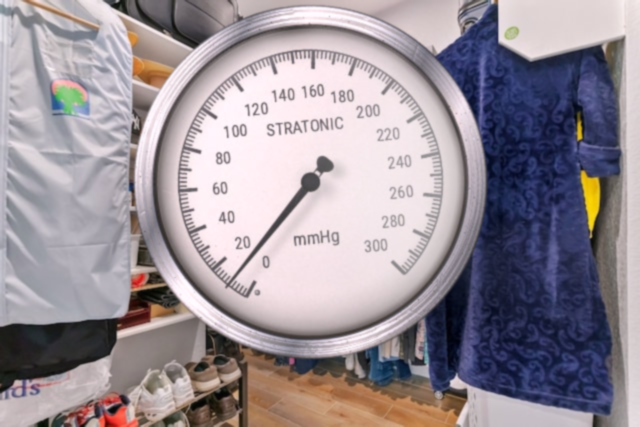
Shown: 10 mmHg
